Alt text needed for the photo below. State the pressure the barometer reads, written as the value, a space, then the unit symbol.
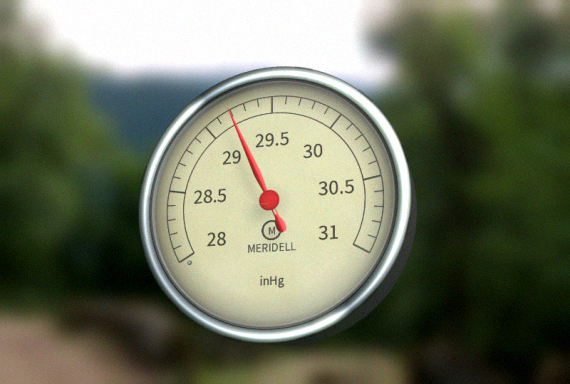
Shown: 29.2 inHg
